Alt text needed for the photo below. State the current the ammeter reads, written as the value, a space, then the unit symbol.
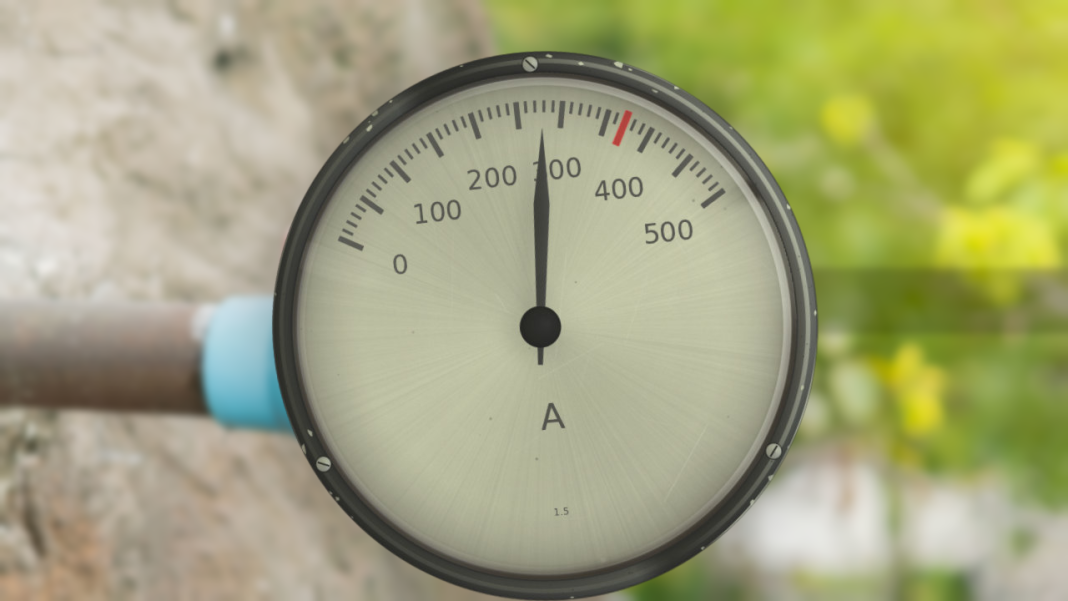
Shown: 280 A
